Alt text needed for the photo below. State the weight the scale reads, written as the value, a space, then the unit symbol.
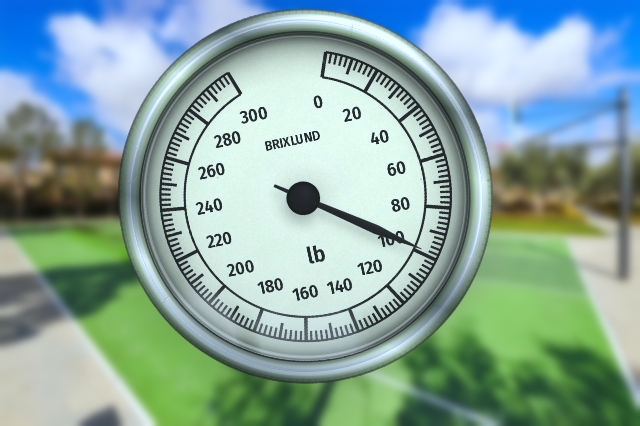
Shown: 98 lb
